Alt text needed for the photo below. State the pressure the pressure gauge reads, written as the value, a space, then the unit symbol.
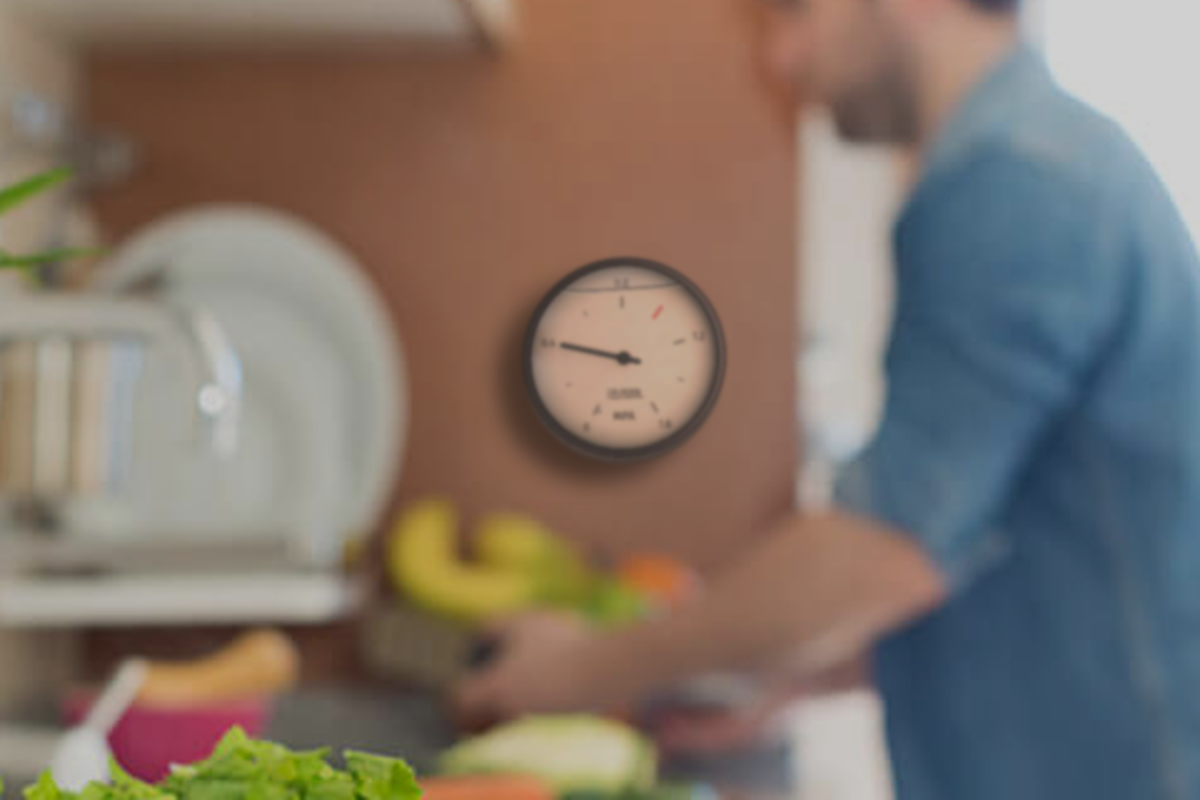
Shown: 0.4 MPa
